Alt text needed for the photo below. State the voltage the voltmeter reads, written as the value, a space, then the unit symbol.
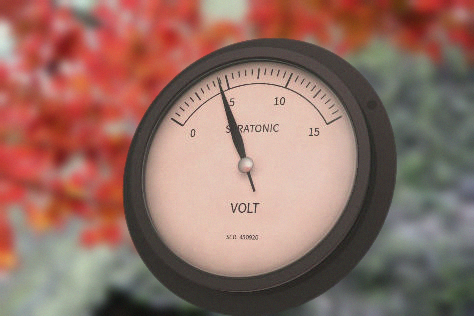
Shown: 4.5 V
